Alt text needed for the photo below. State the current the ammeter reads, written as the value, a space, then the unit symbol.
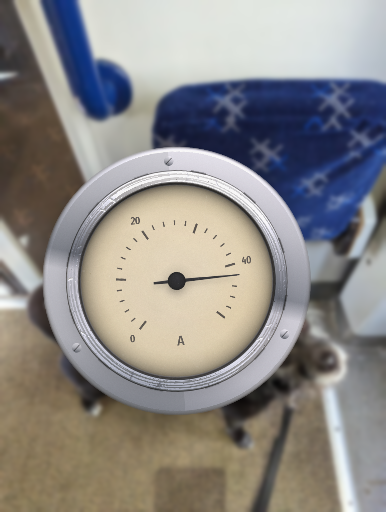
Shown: 42 A
